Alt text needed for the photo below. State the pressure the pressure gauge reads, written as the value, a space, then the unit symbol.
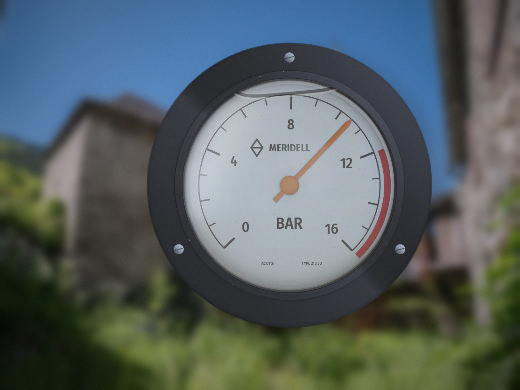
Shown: 10.5 bar
